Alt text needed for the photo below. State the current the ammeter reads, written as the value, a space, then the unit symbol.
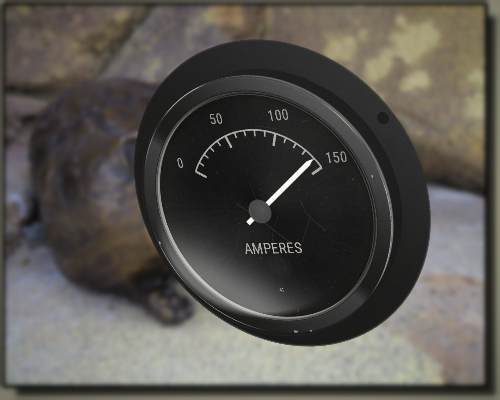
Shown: 140 A
